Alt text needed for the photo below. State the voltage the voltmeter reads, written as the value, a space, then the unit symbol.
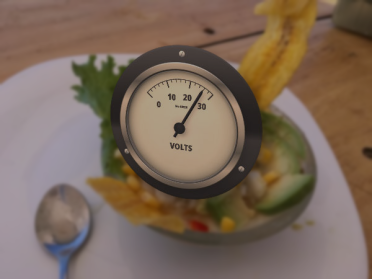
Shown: 26 V
